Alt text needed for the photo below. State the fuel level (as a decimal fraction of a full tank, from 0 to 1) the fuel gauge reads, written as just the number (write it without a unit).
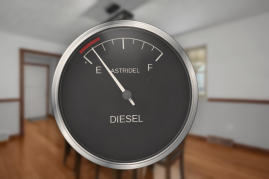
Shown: 0.125
